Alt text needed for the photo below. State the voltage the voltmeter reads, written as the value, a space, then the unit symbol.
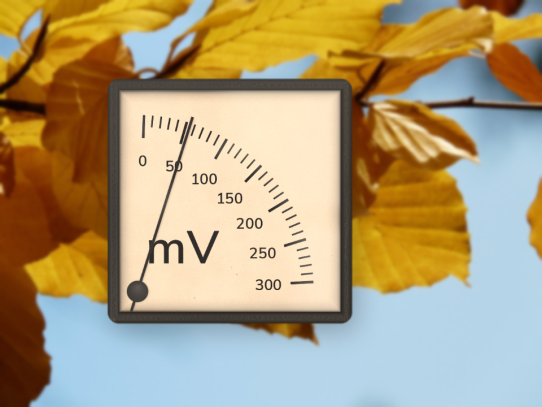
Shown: 55 mV
